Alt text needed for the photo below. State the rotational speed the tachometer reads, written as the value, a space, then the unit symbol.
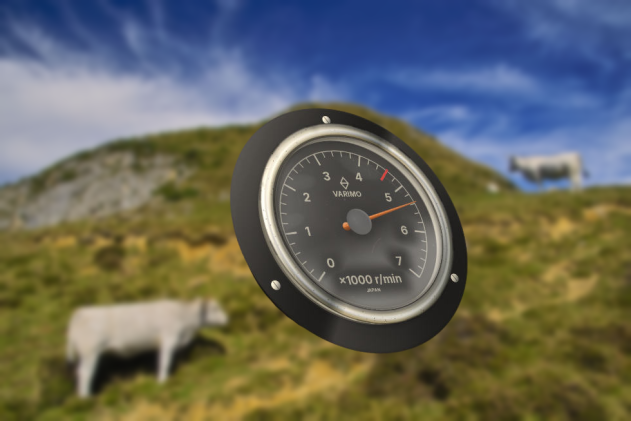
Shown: 5400 rpm
